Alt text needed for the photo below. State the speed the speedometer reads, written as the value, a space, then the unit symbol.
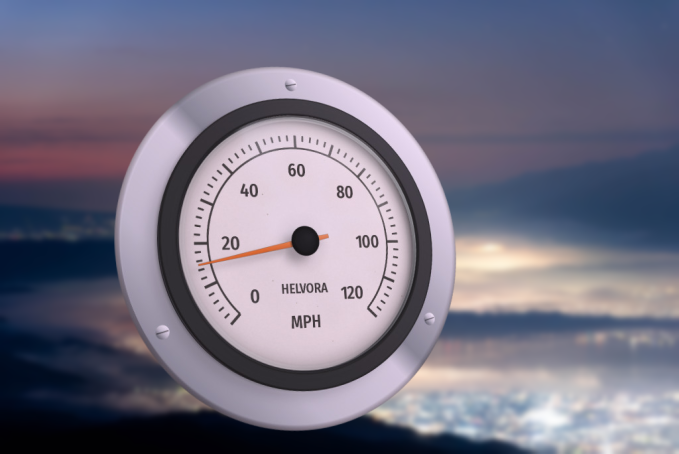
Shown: 15 mph
